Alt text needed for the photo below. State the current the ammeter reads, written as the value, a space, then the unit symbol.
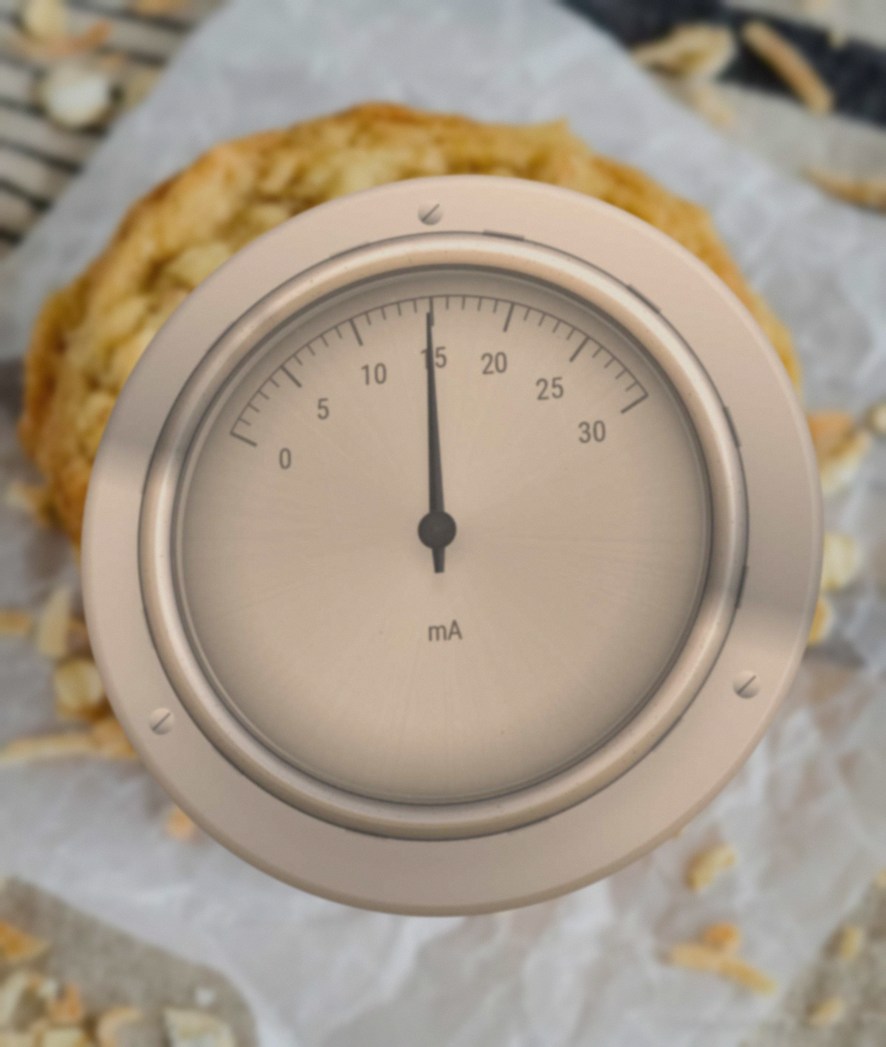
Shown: 15 mA
